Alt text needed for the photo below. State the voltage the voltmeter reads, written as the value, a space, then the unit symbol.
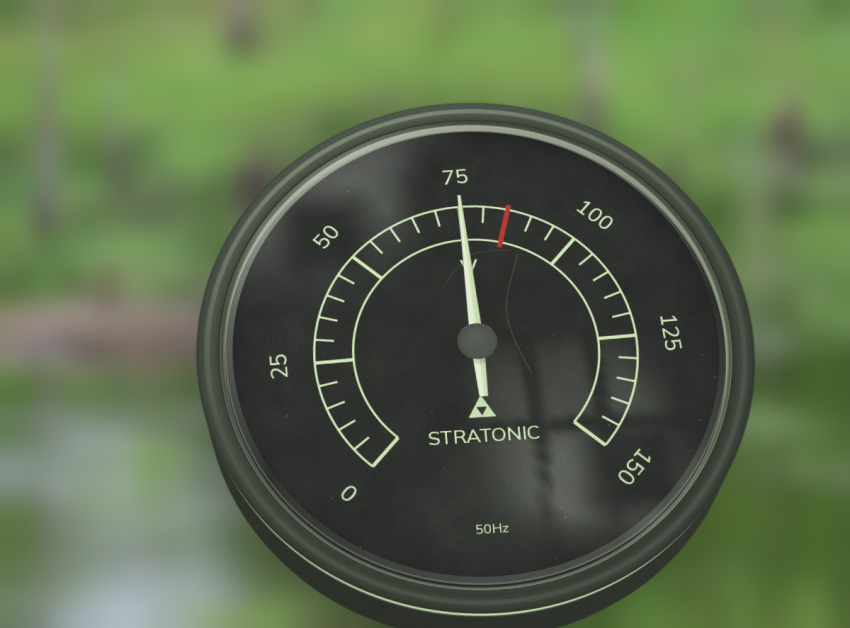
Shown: 75 V
